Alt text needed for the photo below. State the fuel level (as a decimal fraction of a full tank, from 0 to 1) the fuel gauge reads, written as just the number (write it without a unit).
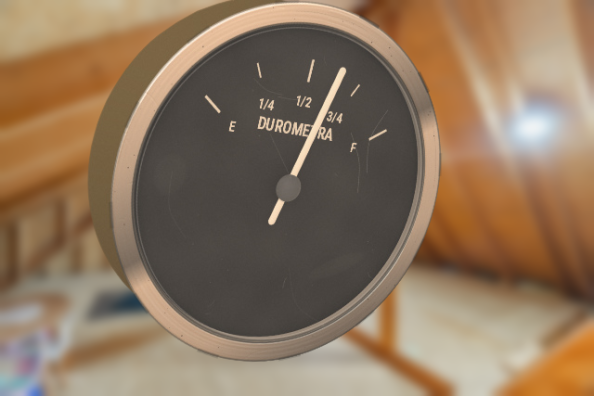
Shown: 0.625
